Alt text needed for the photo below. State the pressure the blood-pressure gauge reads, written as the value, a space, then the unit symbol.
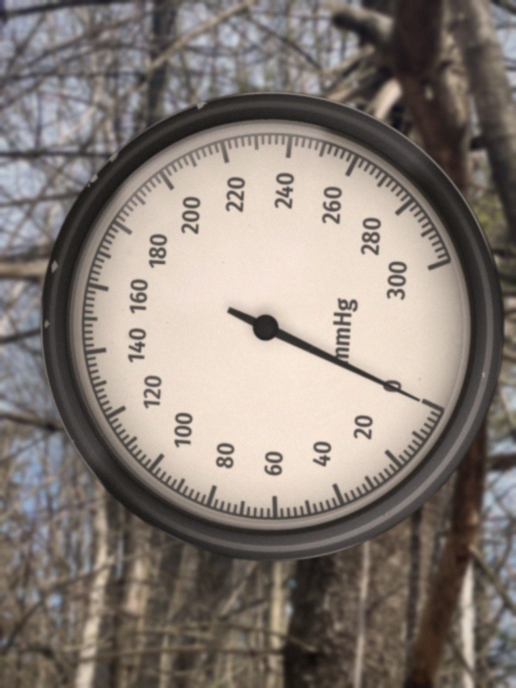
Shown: 0 mmHg
